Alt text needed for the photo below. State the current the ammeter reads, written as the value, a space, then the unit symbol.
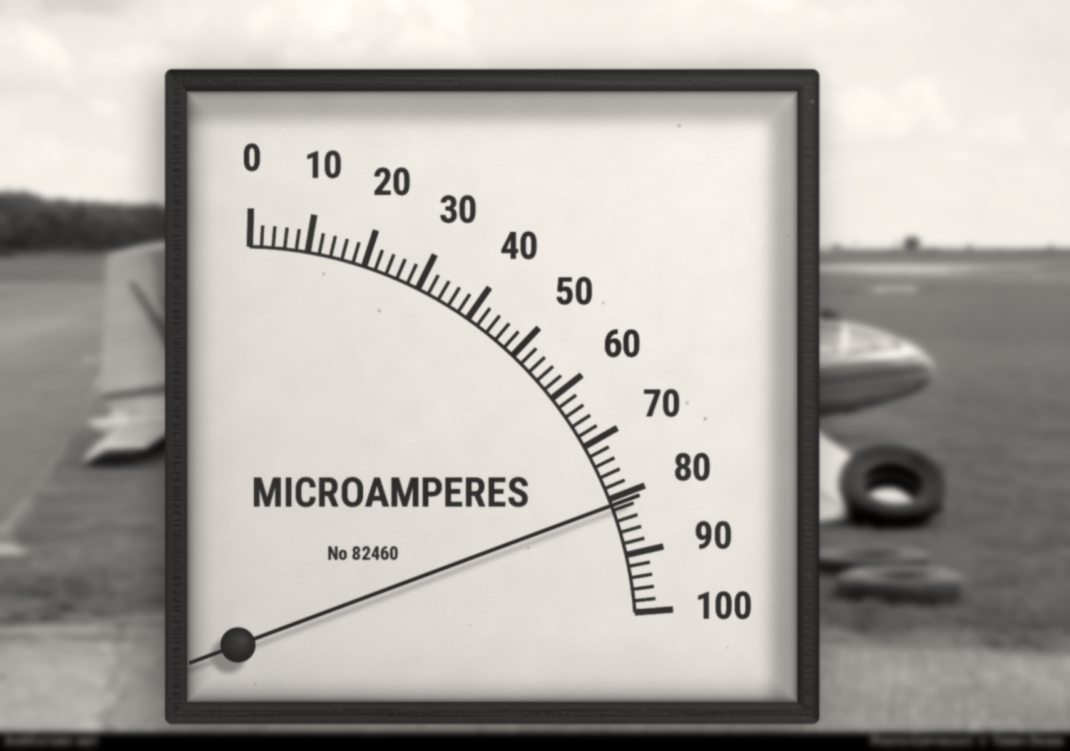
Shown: 81 µA
